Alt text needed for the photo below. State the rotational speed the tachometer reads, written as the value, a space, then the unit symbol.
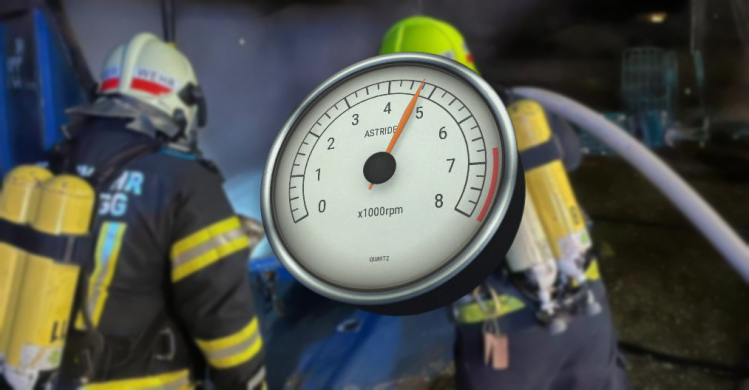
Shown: 4750 rpm
